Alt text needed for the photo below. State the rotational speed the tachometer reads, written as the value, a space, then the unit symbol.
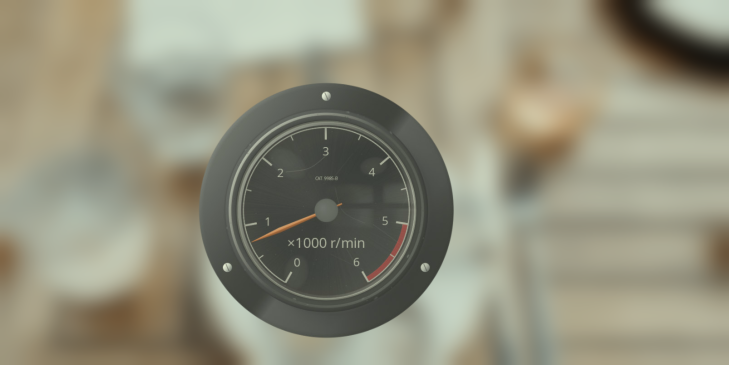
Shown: 750 rpm
